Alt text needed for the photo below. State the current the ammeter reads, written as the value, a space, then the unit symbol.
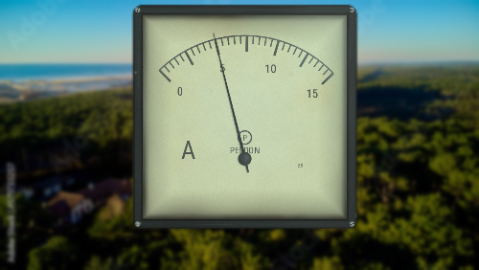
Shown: 5 A
